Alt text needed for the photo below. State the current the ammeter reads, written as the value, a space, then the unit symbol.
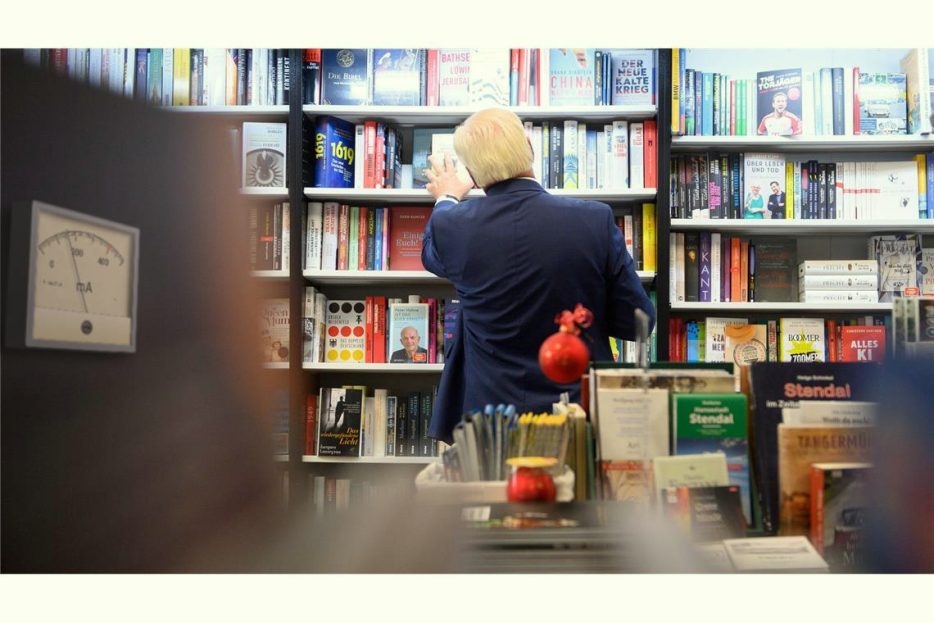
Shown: 150 mA
